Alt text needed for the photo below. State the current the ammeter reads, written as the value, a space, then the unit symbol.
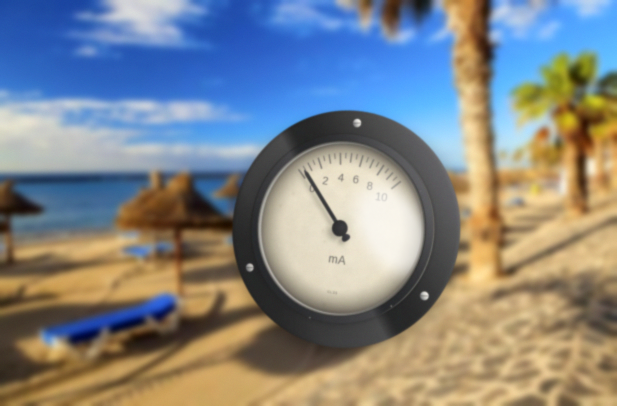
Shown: 0.5 mA
